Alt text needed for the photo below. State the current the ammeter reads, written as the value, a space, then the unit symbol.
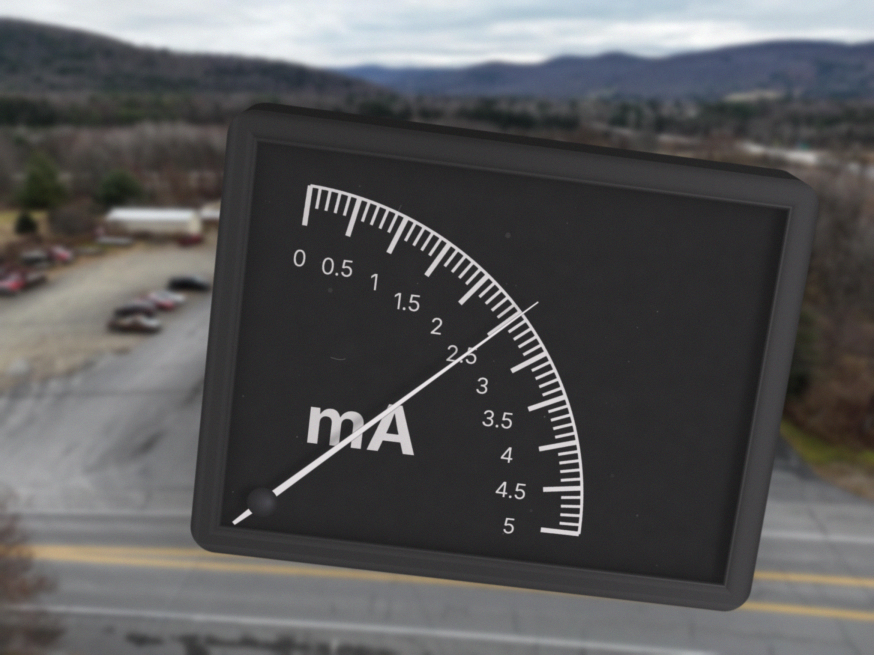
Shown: 2.5 mA
